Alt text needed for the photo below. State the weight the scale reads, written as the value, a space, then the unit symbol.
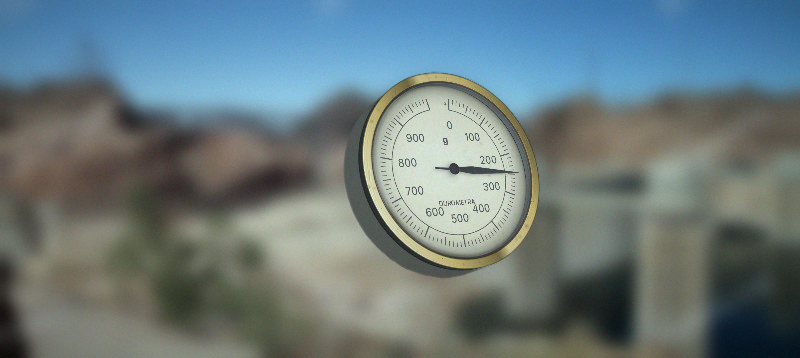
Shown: 250 g
